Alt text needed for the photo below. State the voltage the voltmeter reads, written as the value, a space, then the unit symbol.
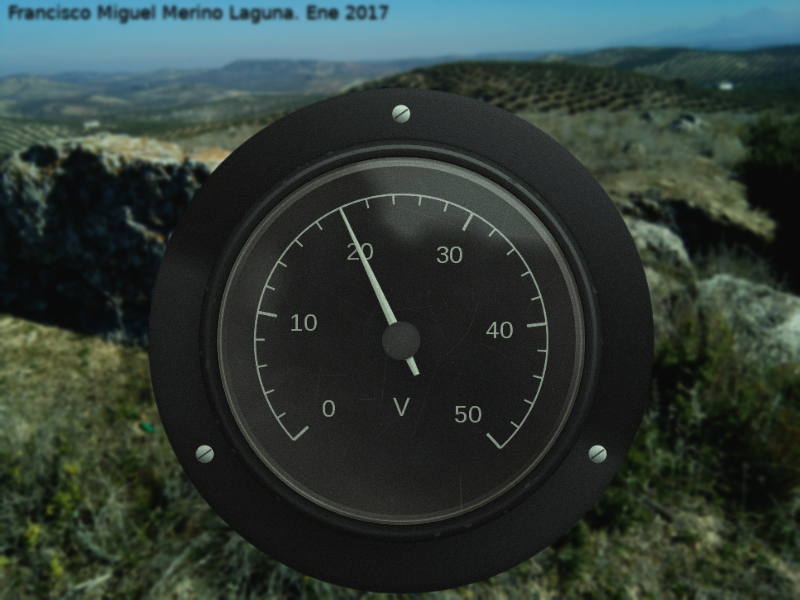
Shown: 20 V
